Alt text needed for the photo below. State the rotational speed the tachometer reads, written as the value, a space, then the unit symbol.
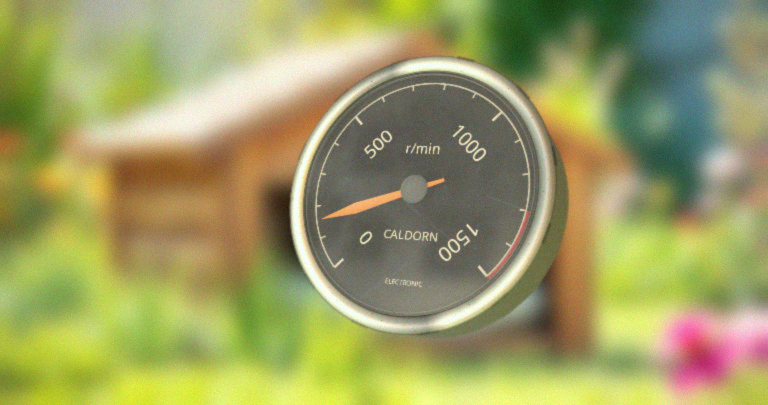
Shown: 150 rpm
